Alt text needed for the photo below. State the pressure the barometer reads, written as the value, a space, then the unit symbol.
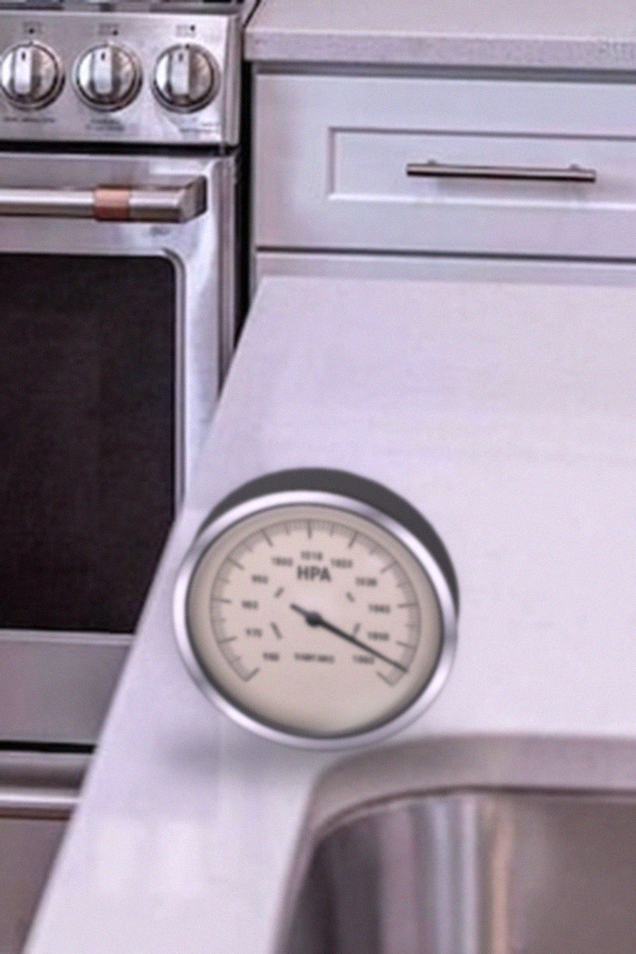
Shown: 1055 hPa
